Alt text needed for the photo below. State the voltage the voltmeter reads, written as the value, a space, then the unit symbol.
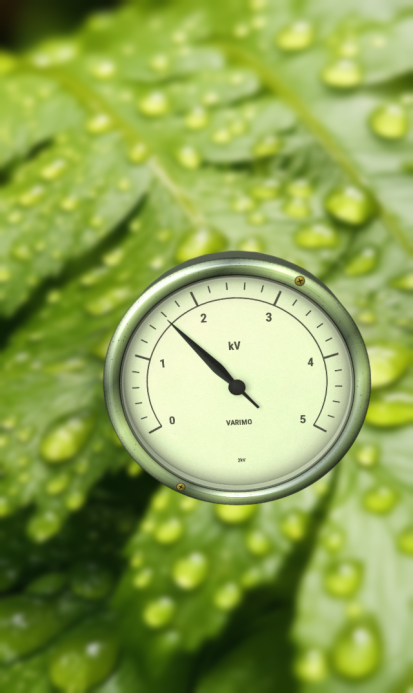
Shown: 1.6 kV
